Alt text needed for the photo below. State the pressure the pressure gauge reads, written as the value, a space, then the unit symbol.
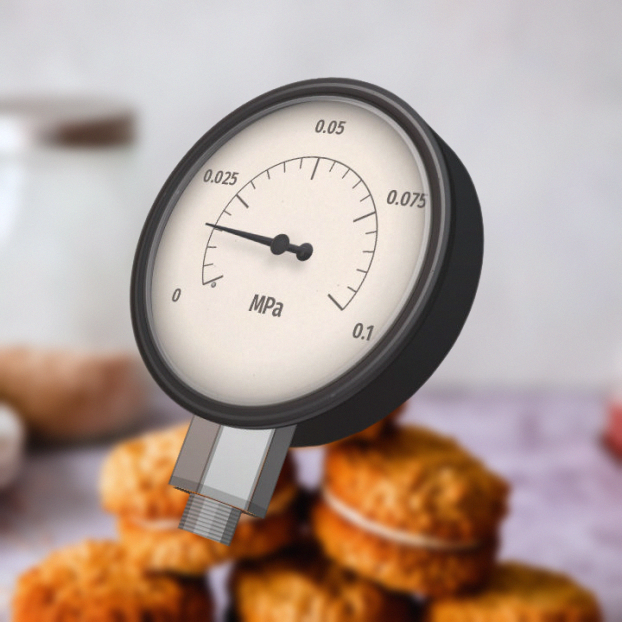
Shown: 0.015 MPa
